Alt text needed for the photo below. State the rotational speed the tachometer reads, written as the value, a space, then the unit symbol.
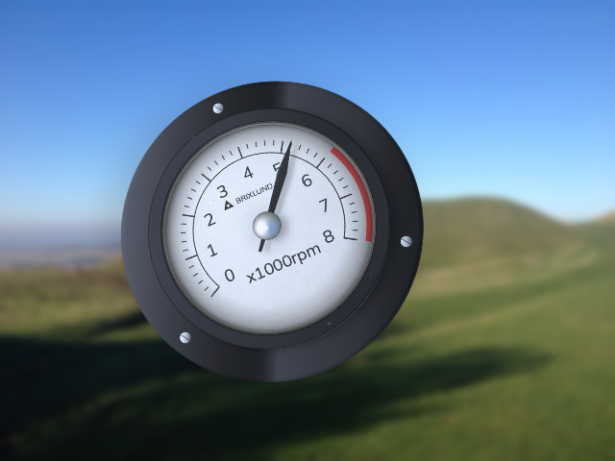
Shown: 5200 rpm
